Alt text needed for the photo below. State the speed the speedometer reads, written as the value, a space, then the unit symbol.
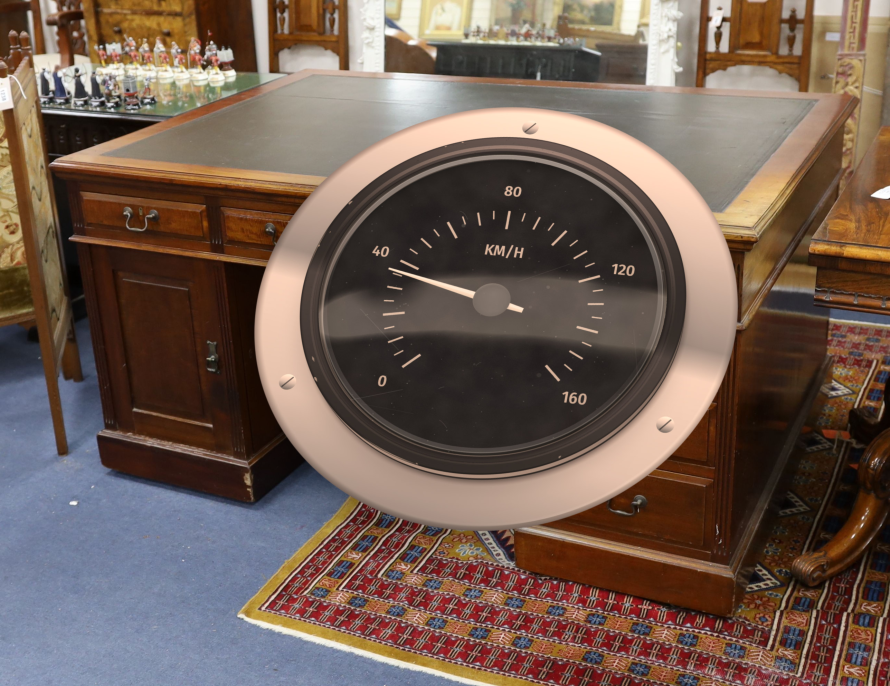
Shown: 35 km/h
